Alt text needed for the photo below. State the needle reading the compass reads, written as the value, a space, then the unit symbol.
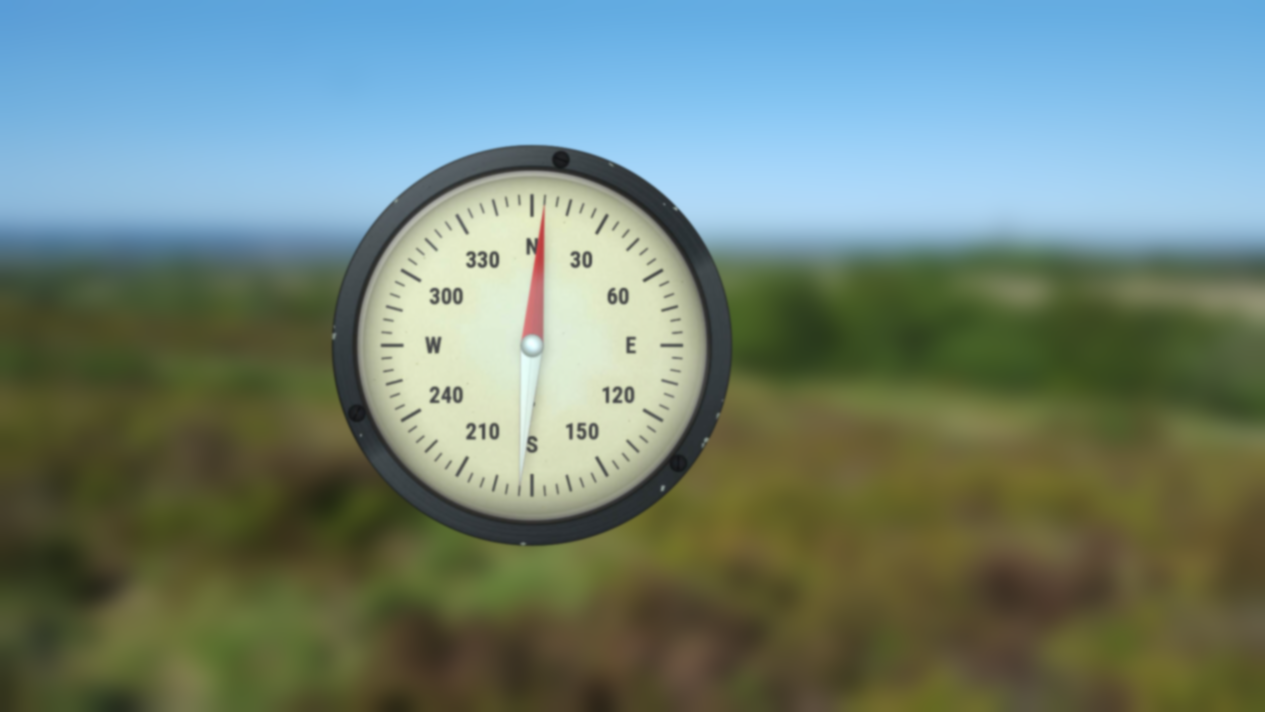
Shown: 5 °
